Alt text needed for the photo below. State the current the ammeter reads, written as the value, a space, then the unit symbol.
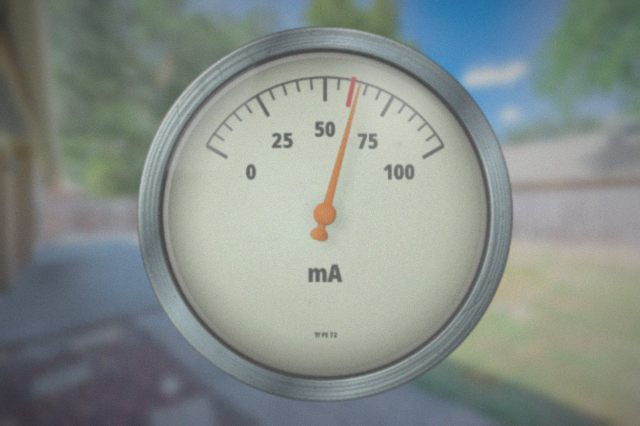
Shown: 62.5 mA
